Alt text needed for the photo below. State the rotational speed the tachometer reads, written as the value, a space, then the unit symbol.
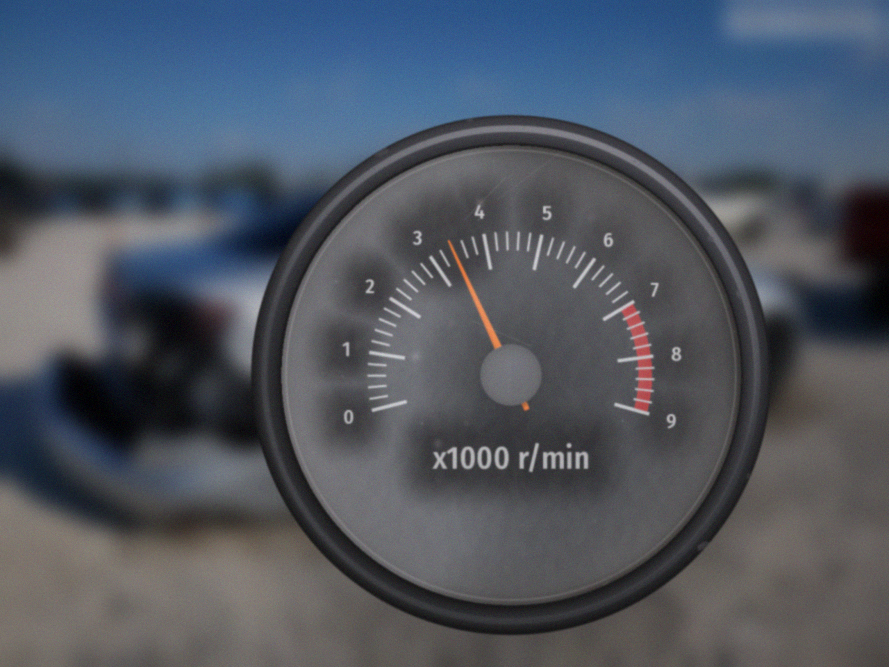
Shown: 3400 rpm
